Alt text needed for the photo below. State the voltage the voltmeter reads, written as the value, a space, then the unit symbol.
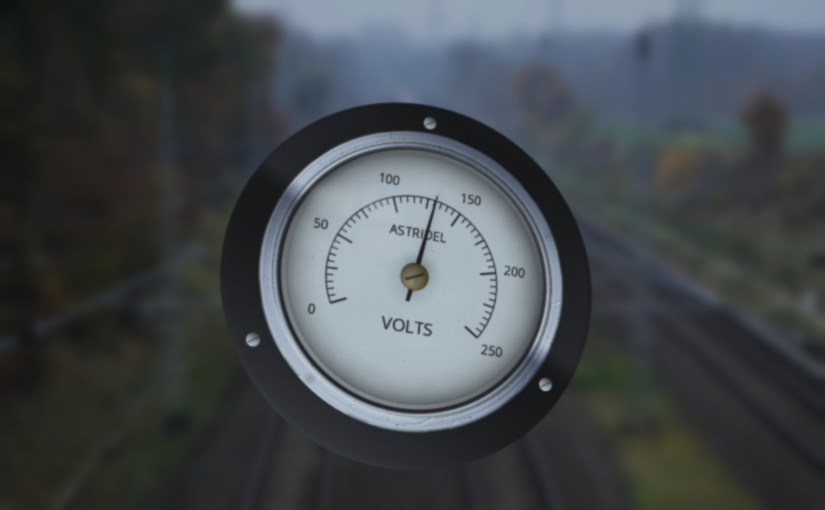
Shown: 130 V
